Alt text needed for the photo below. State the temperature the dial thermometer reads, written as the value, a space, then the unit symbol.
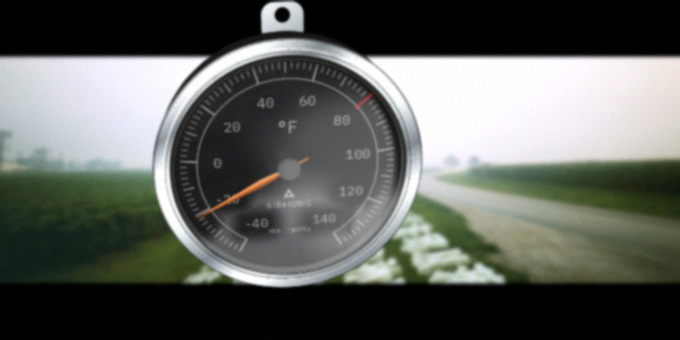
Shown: -20 °F
